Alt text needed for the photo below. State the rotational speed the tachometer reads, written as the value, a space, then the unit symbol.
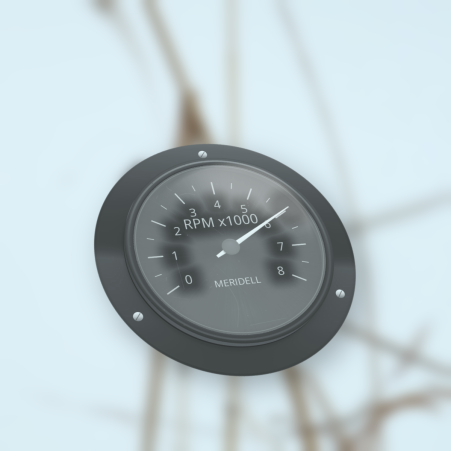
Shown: 6000 rpm
